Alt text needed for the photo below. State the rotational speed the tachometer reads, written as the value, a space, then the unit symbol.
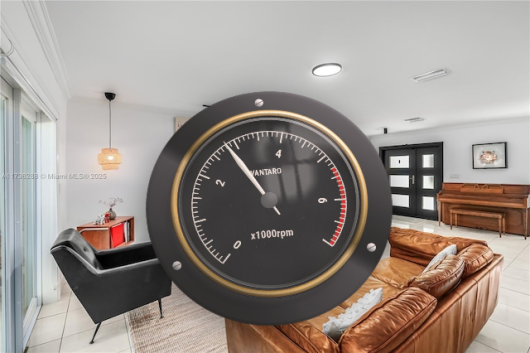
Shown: 2800 rpm
